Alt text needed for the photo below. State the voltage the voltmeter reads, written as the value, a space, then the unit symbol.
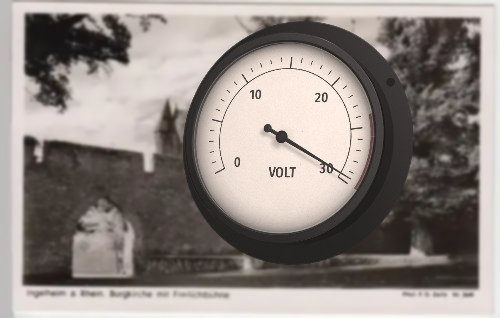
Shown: 29.5 V
